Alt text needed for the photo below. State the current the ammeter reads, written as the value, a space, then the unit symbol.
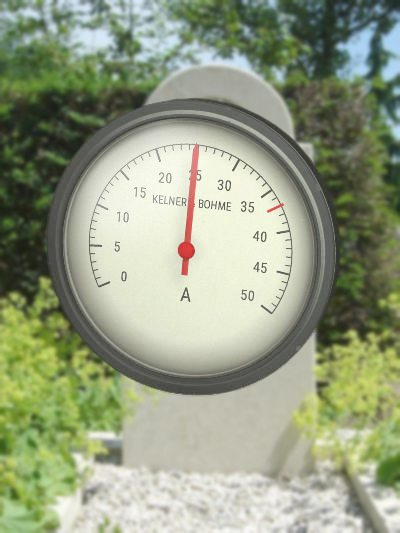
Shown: 25 A
